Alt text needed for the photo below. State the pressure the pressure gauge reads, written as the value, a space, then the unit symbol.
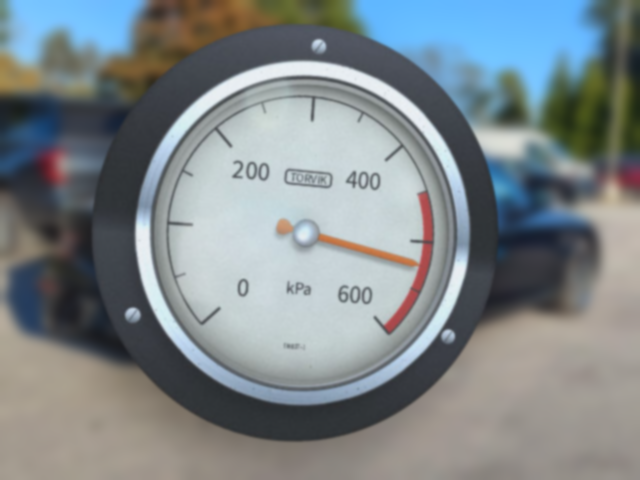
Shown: 525 kPa
